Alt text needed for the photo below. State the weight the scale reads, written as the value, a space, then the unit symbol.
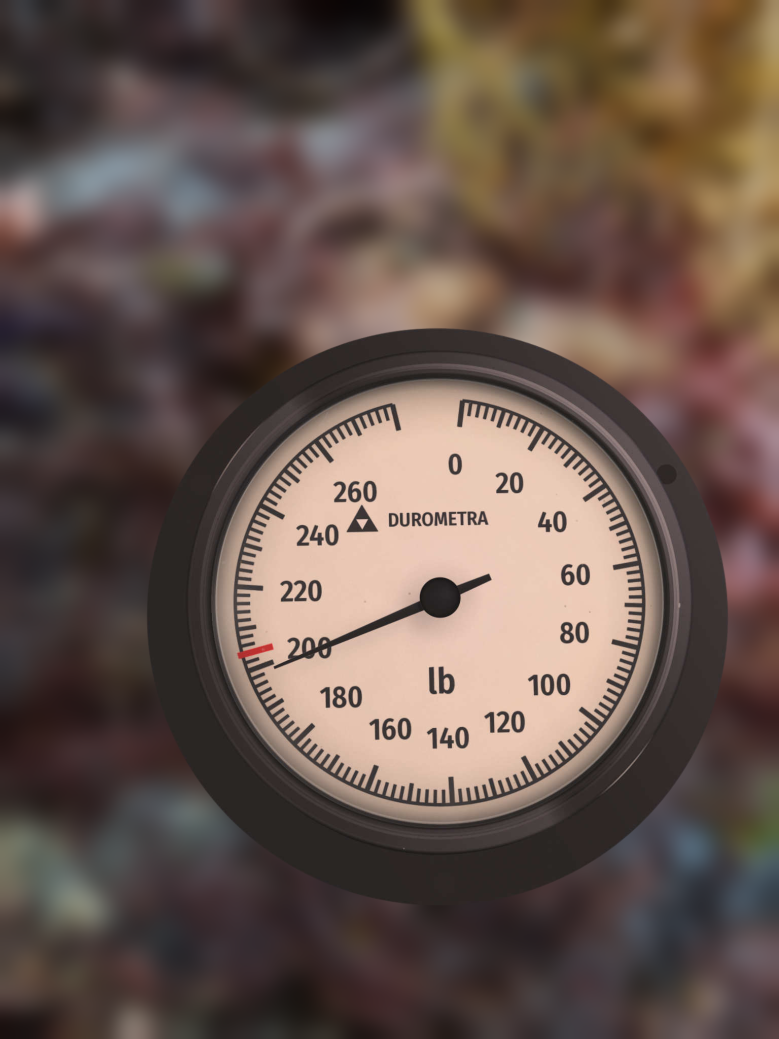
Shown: 198 lb
